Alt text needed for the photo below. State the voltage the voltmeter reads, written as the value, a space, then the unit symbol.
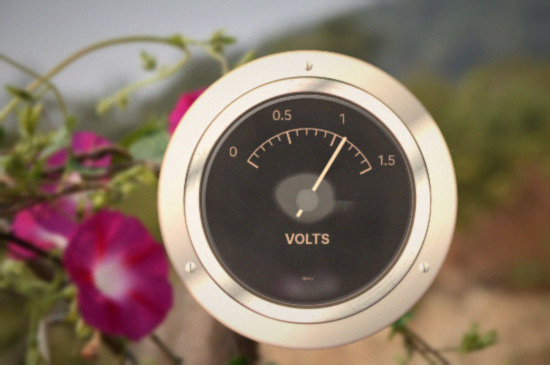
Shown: 1.1 V
